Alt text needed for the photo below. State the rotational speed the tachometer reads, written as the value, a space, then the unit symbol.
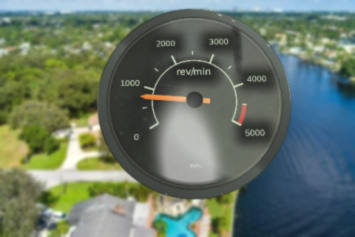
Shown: 750 rpm
